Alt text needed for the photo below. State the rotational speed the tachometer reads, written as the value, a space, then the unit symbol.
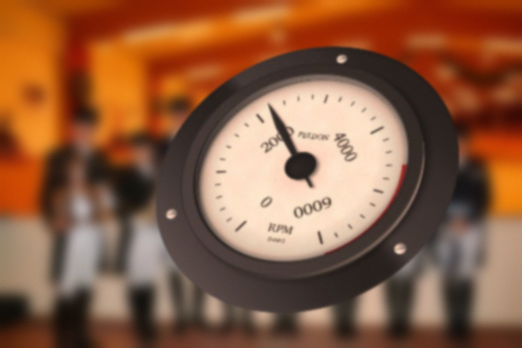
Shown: 2200 rpm
